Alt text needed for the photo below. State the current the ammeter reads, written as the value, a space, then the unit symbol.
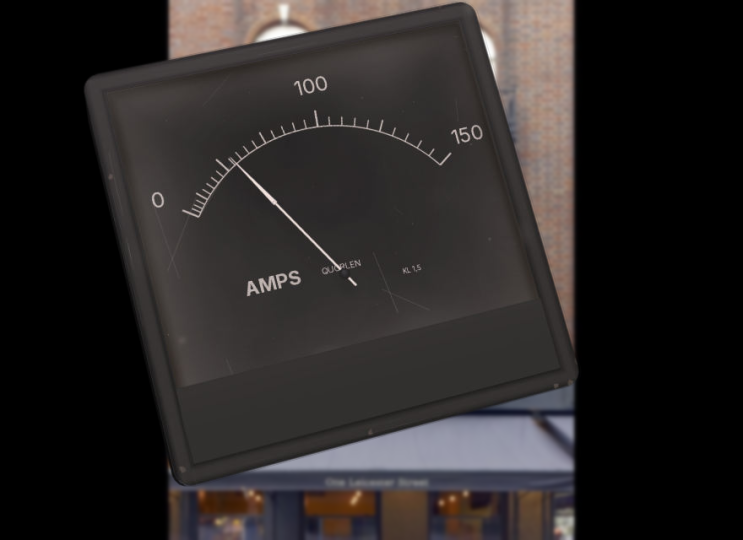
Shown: 55 A
